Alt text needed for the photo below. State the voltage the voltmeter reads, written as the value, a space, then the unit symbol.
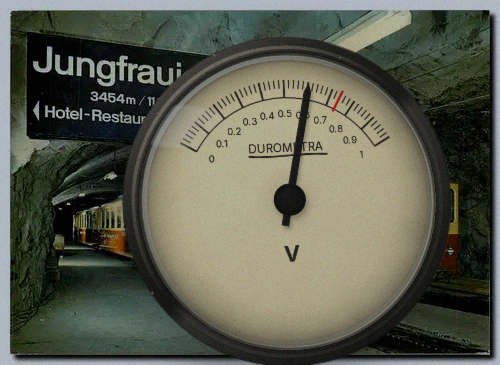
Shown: 0.6 V
